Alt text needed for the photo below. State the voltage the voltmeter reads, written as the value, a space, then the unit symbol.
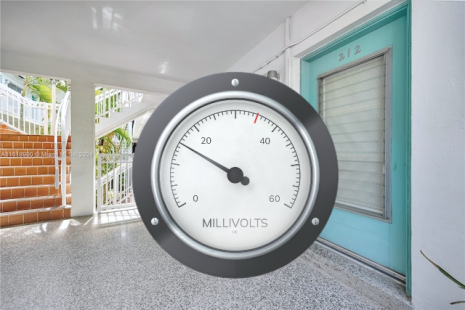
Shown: 15 mV
